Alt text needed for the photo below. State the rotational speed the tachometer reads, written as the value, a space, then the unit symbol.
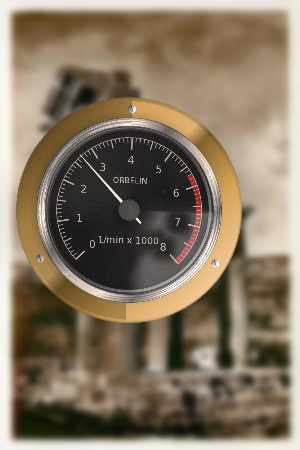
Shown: 2700 rpm
